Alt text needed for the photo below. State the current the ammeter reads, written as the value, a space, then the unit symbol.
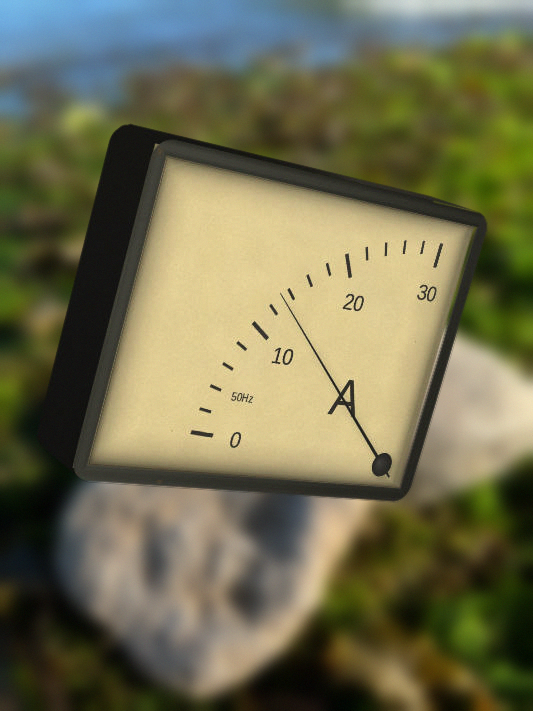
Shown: 13 A
